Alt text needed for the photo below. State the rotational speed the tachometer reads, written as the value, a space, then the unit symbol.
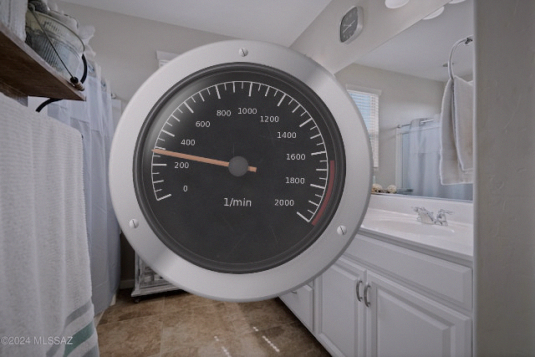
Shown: 275 rpm
